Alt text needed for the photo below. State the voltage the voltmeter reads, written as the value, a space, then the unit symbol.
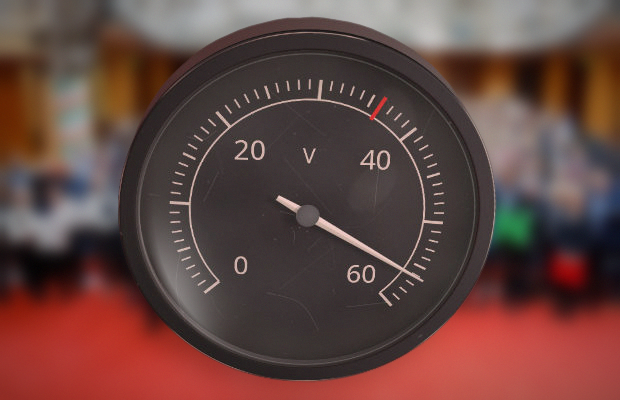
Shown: 56 V
